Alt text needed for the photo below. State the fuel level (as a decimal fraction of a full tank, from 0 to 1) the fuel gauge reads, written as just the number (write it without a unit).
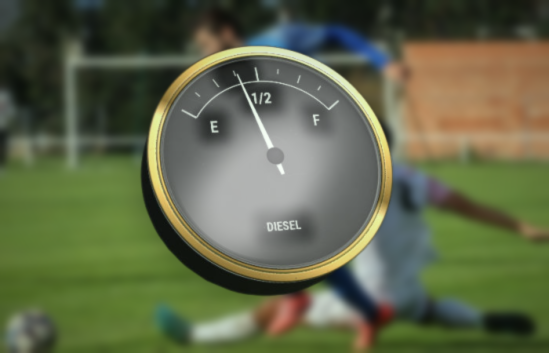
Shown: 0.375
